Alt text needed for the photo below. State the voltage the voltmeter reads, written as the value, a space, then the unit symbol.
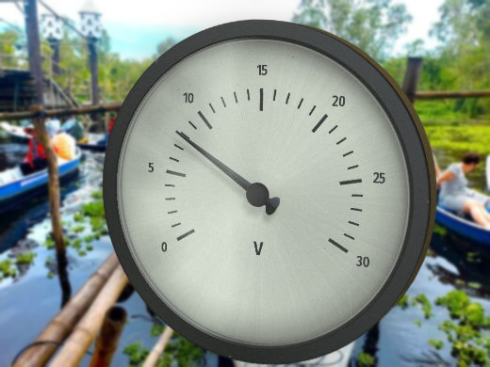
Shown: 8 V
